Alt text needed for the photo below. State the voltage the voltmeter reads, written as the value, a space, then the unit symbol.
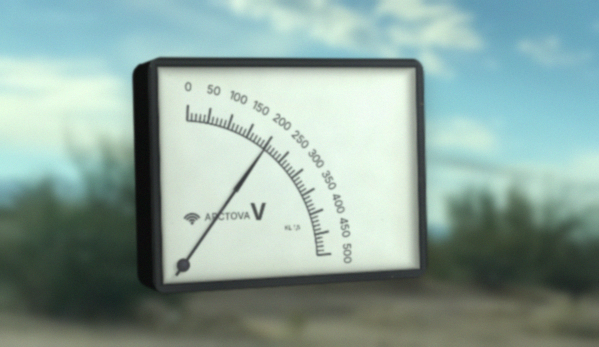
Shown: 200 V
